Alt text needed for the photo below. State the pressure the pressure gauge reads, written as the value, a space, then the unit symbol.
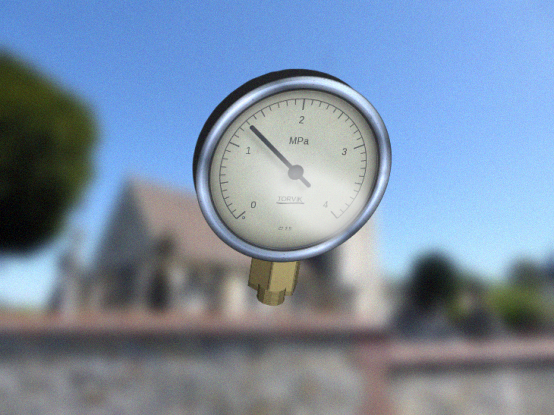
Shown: 1.3 MPa
